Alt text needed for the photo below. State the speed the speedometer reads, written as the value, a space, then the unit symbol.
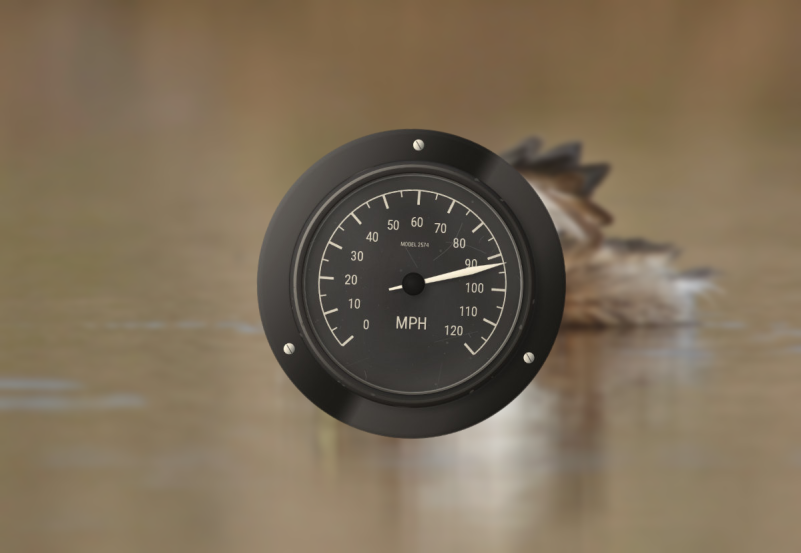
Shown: 92.5 mph
